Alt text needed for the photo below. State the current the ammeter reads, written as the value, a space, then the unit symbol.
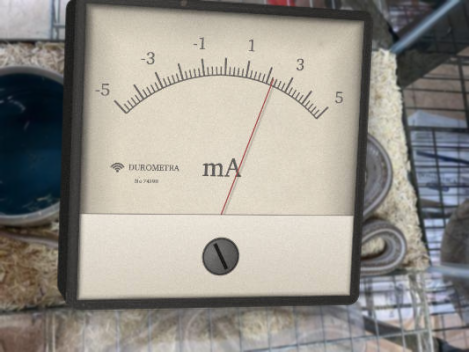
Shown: 2.2 mA
